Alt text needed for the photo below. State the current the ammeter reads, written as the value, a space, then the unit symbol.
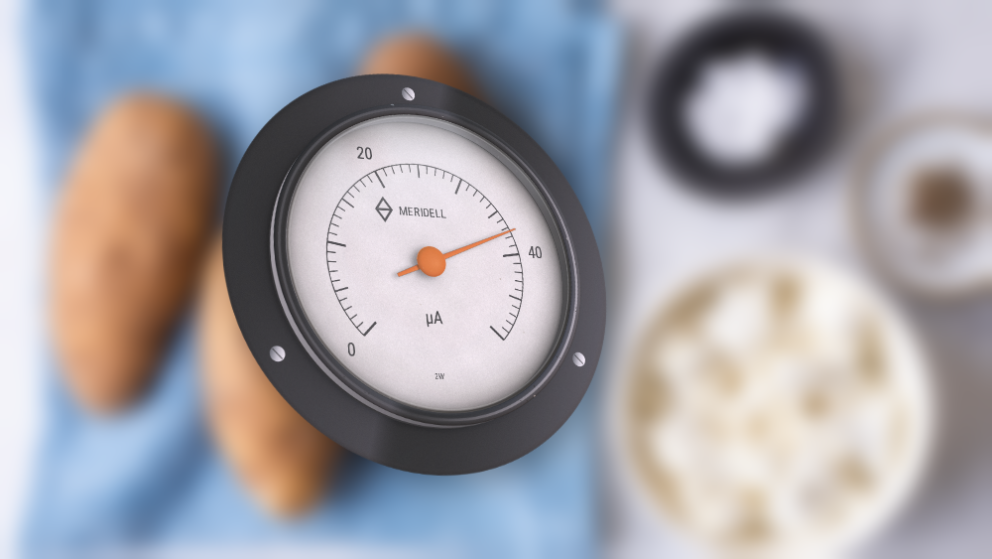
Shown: 37.5 µA
